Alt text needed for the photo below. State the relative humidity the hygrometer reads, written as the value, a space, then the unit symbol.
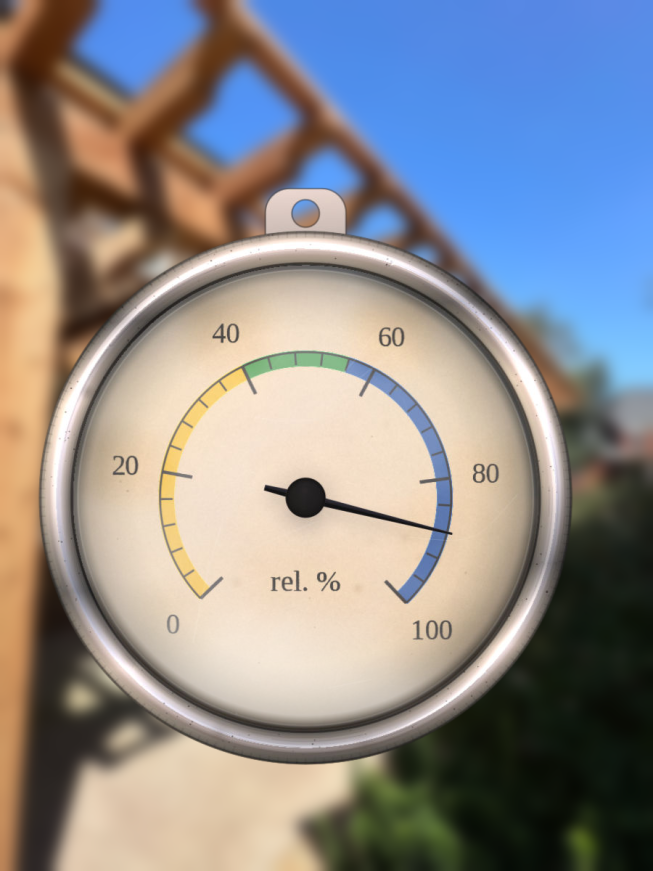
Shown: 88 %
